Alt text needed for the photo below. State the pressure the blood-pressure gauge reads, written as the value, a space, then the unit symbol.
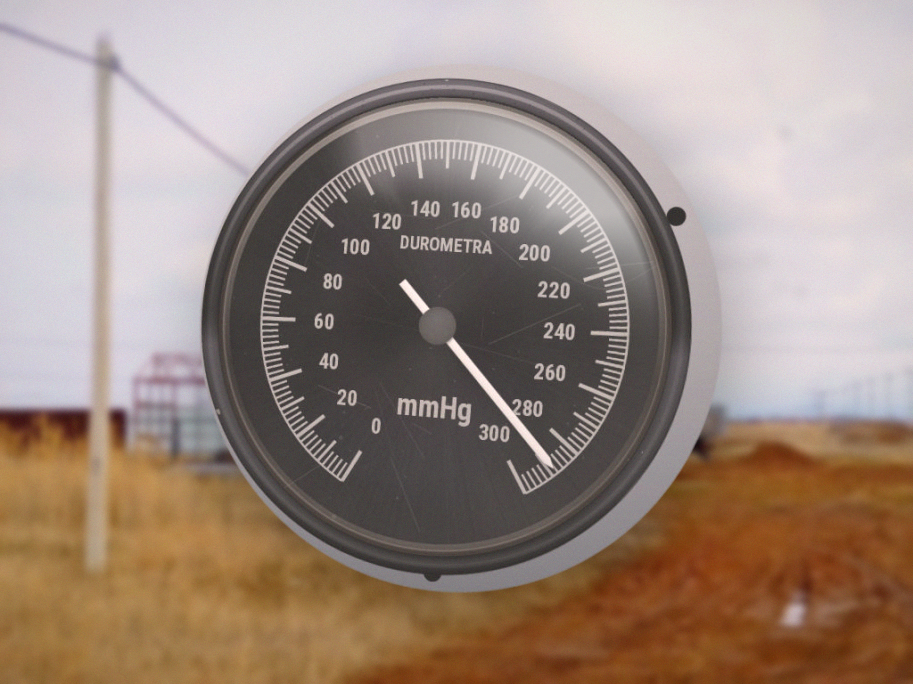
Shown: 288 mmHg
